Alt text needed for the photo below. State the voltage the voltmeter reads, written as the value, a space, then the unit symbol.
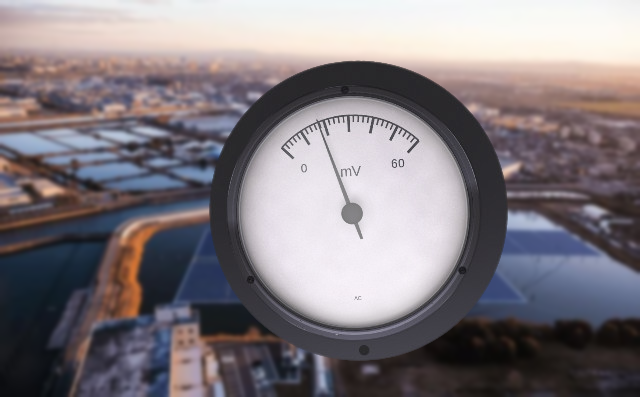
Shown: 18 mV
